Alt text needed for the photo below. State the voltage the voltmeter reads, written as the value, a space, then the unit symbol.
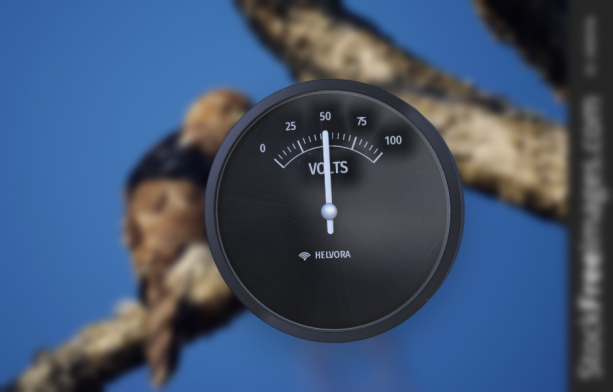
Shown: 50 V
